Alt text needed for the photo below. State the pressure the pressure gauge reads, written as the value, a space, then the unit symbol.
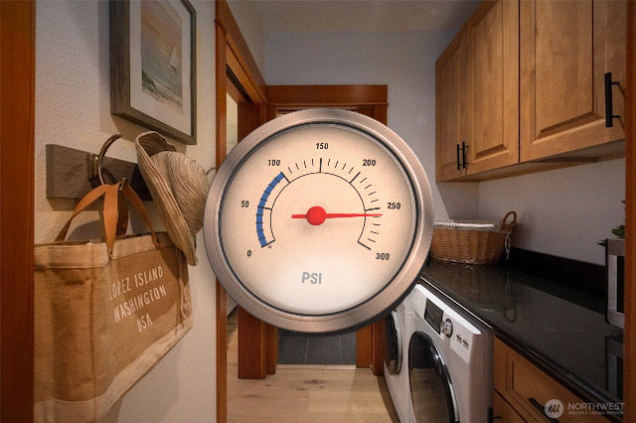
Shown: 260 psi
